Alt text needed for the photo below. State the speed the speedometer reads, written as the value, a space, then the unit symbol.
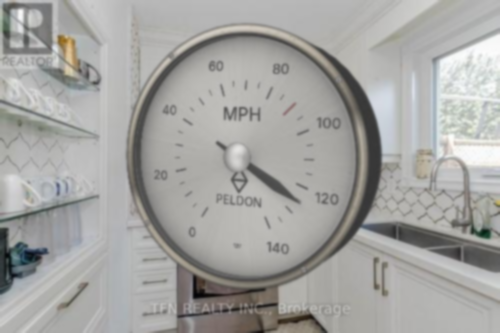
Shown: 125 mph
